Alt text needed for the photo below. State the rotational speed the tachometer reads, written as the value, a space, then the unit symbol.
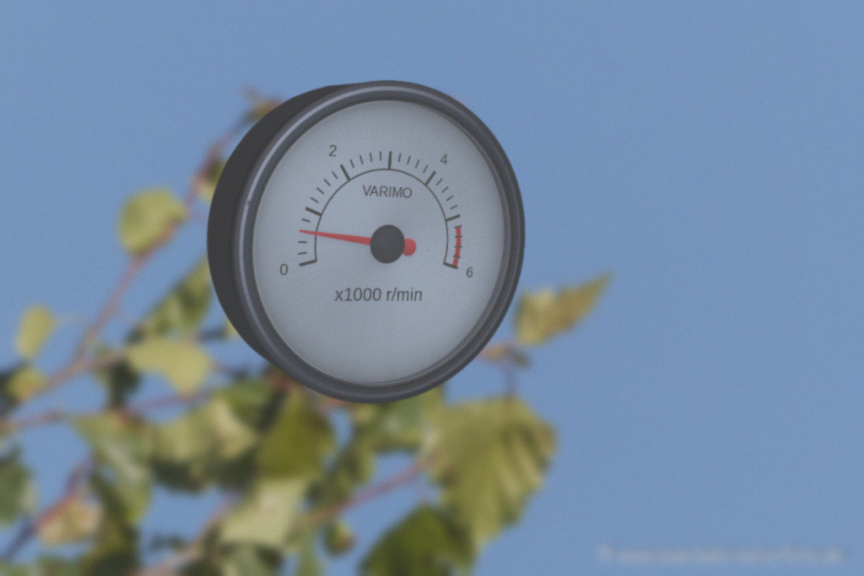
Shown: 600 rpm
